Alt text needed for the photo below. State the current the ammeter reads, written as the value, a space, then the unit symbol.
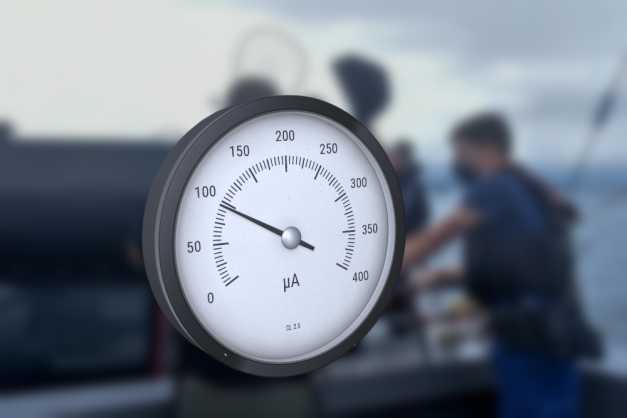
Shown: 95 µA
